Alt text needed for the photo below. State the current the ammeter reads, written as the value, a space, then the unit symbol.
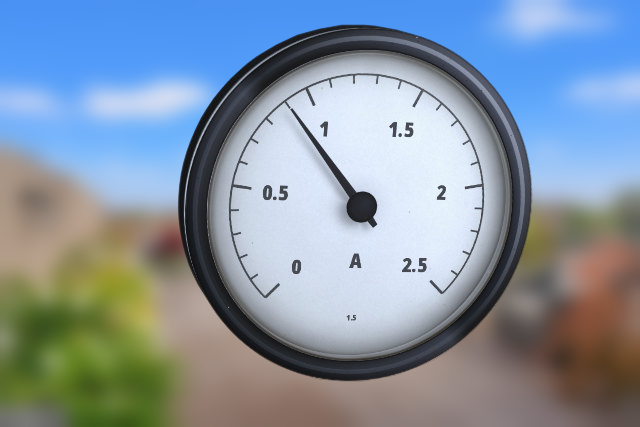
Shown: 0.9 A
